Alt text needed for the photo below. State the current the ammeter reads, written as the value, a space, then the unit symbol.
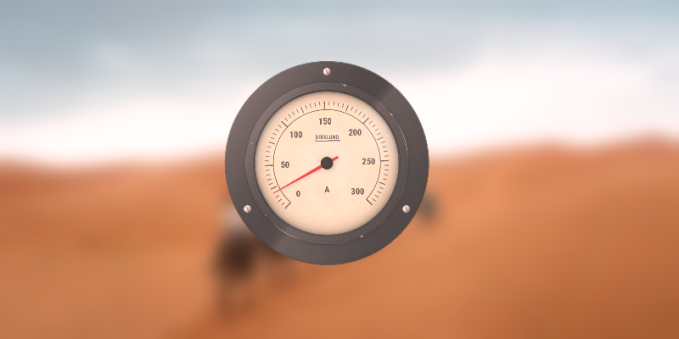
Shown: 20 A
